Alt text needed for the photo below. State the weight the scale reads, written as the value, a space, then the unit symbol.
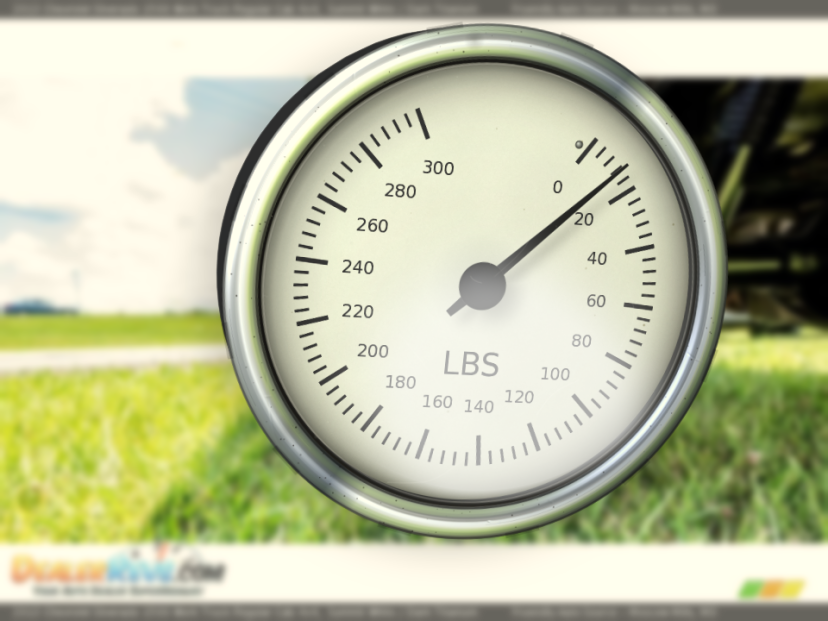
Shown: 12 lb
